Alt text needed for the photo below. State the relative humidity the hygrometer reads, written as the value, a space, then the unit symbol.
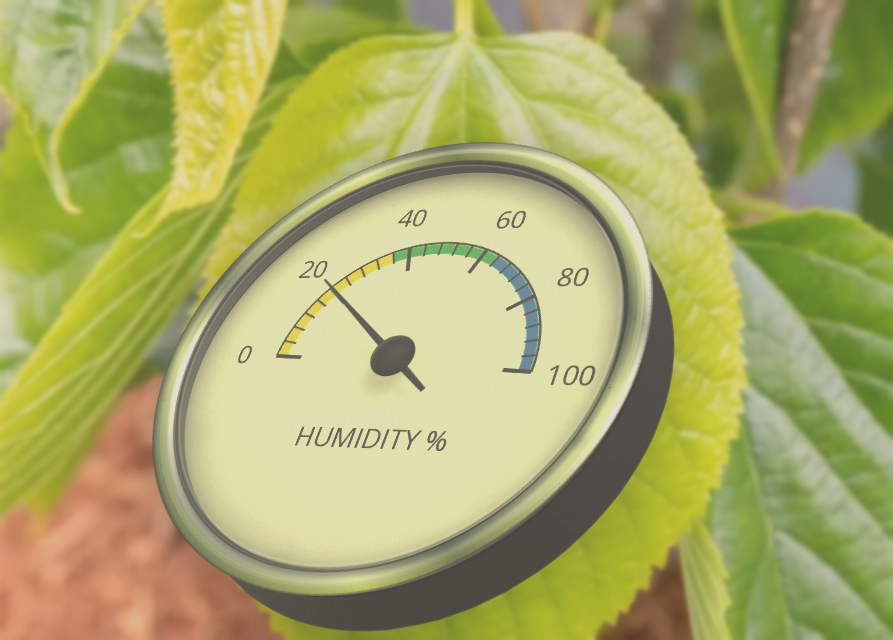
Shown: 20 %
